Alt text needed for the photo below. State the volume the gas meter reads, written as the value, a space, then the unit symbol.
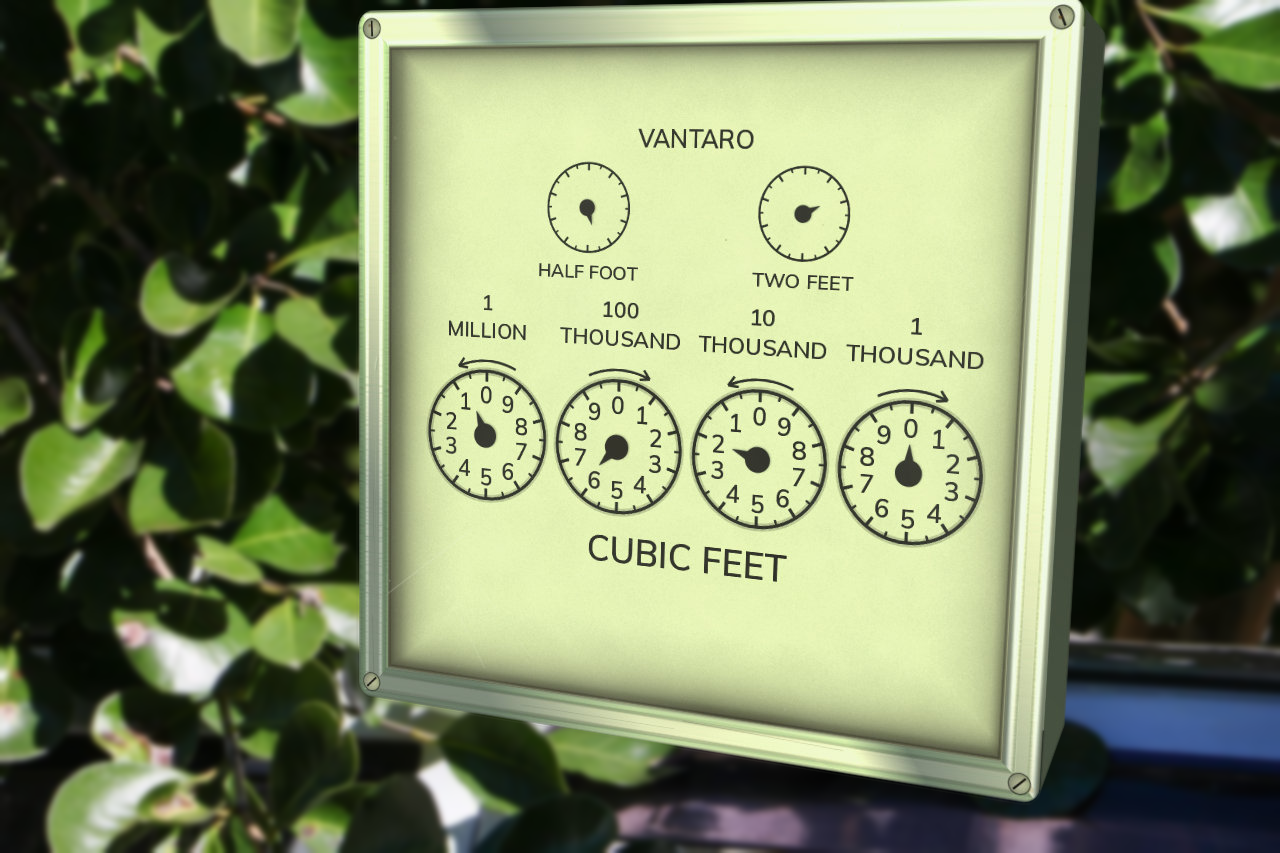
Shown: 62000 ft³
